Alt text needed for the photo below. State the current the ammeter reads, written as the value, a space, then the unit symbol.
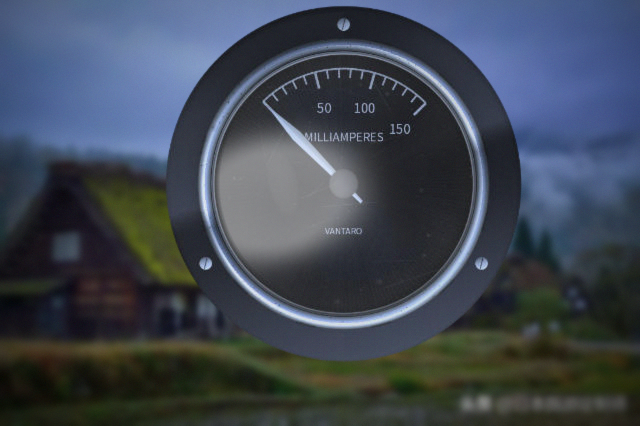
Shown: 0 mA
